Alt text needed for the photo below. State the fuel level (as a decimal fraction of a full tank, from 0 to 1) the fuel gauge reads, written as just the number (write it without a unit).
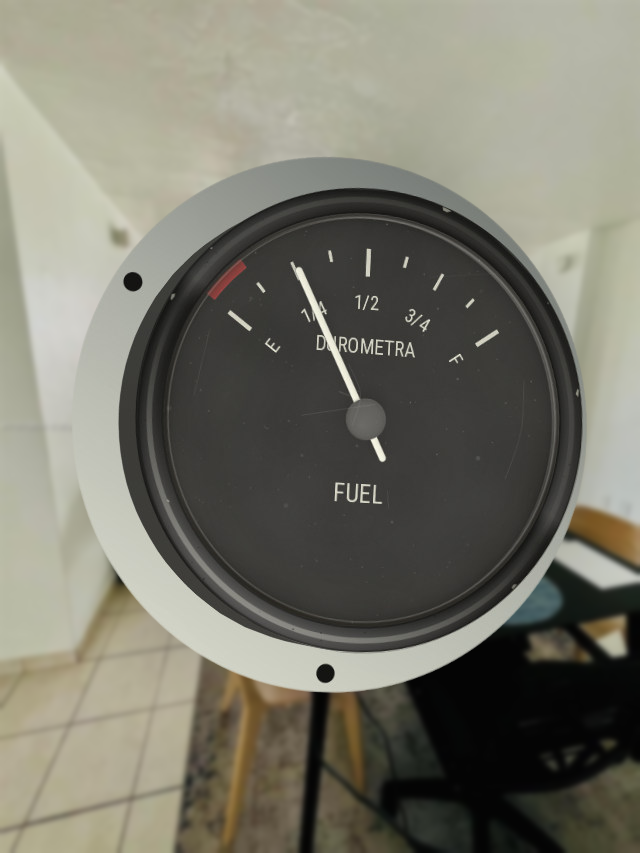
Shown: 0.25
